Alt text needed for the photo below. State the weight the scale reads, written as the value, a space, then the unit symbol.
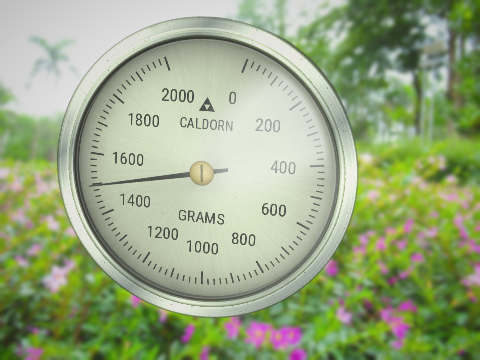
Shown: 1500 g
